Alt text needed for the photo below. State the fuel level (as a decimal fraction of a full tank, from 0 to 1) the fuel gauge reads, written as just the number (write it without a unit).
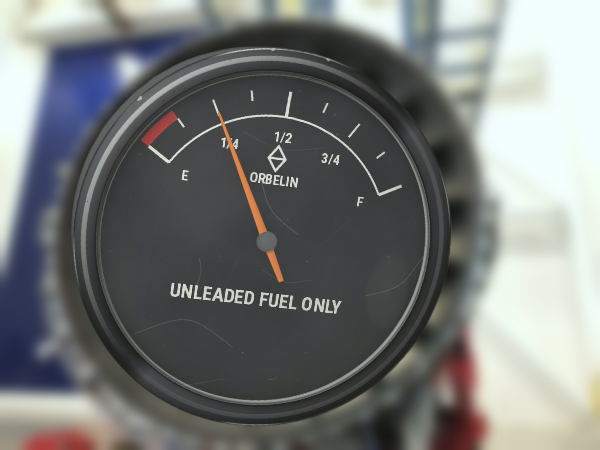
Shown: 0.25
